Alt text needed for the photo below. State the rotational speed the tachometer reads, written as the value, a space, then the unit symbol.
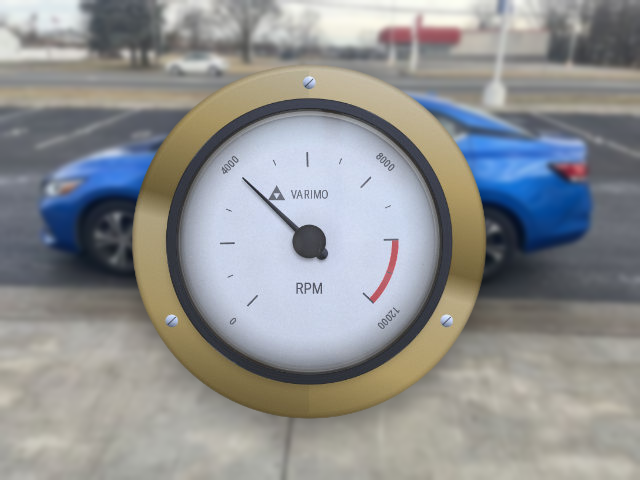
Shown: 4000 rpm
